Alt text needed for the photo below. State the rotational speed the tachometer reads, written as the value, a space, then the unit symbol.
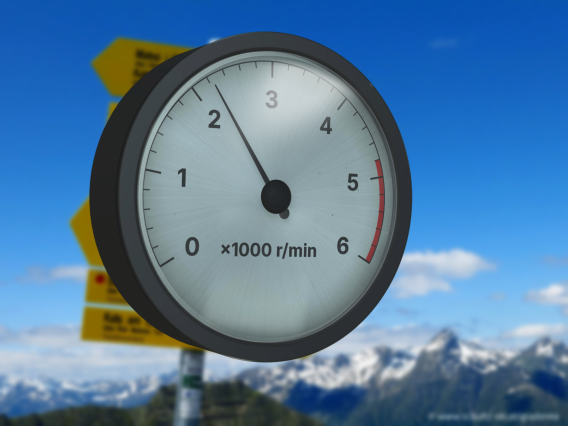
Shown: 2200 rpm
